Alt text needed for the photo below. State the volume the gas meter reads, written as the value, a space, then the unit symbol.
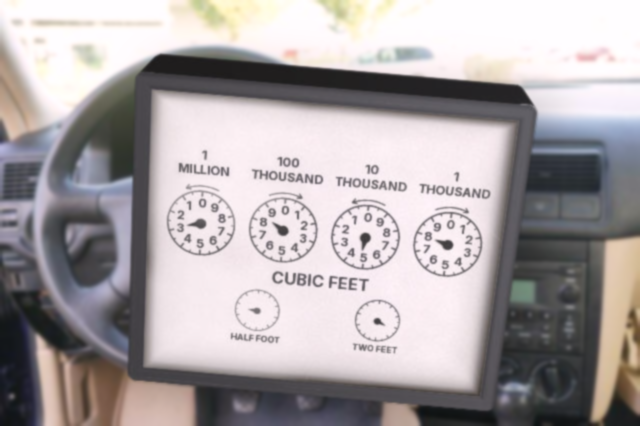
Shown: 284800 ft³
